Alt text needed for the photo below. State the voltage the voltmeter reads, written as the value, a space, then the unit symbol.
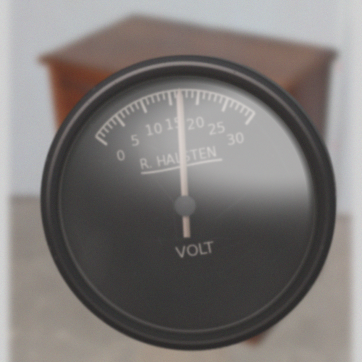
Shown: 17 V
